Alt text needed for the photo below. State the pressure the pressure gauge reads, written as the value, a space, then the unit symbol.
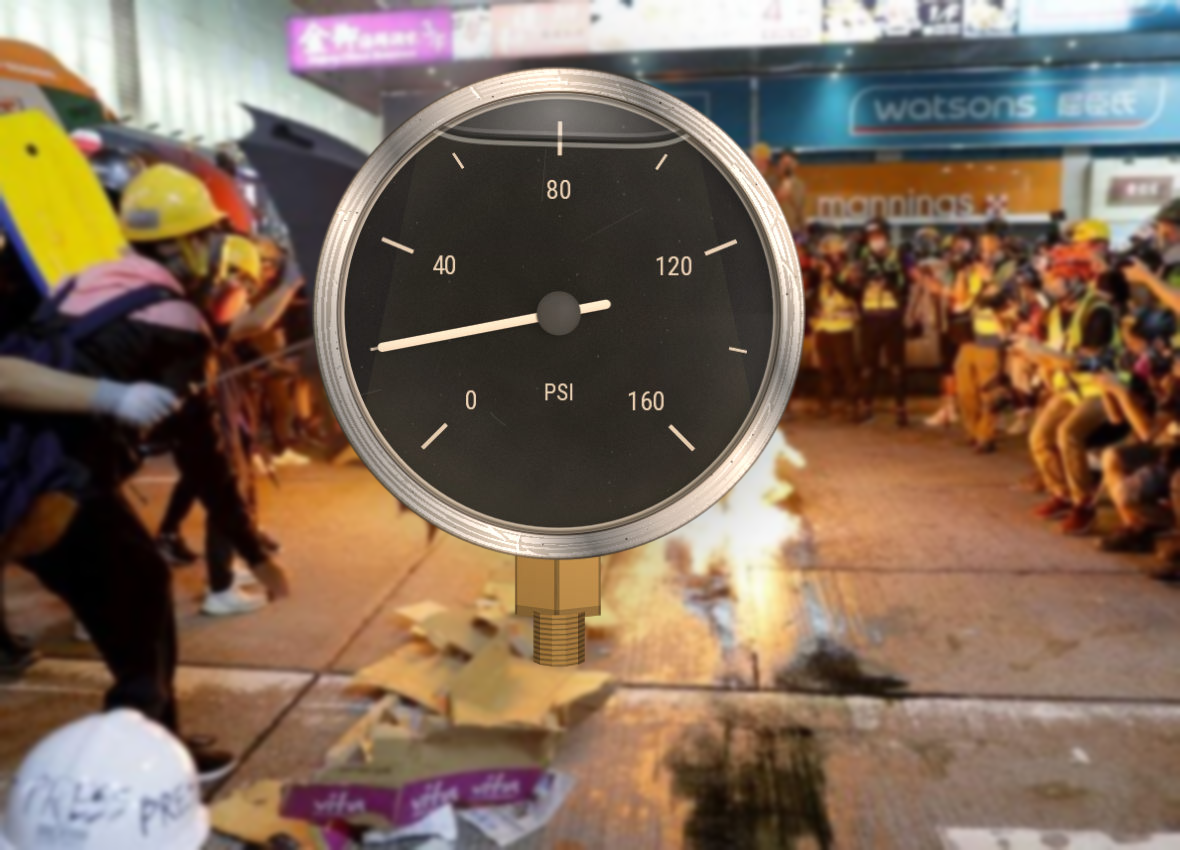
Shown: 20 psi
